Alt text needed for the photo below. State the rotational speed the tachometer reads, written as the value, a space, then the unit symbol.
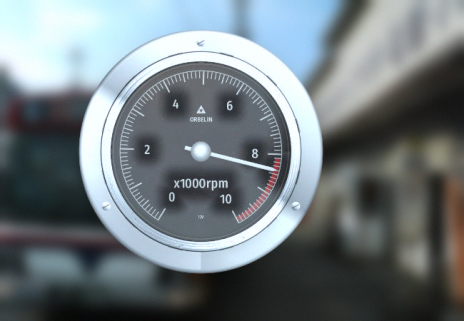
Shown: 8400 rpm
